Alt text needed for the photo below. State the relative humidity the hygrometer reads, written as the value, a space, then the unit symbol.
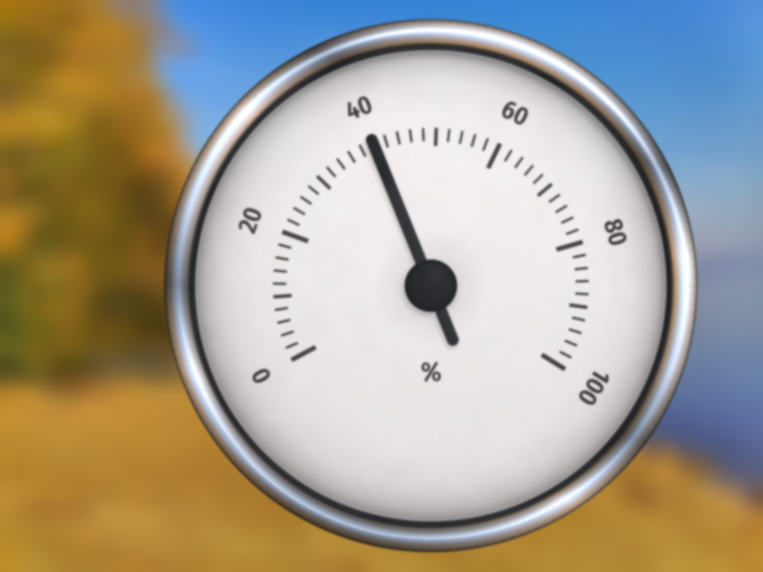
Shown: 40 %
